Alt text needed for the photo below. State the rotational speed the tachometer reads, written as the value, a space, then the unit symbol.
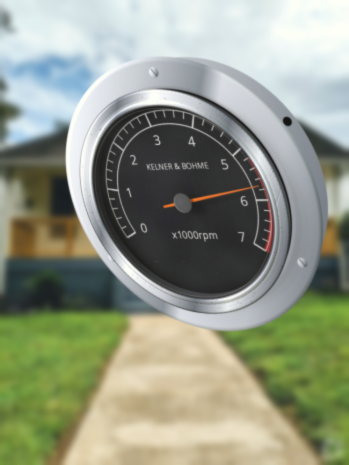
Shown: 5700 rpm
